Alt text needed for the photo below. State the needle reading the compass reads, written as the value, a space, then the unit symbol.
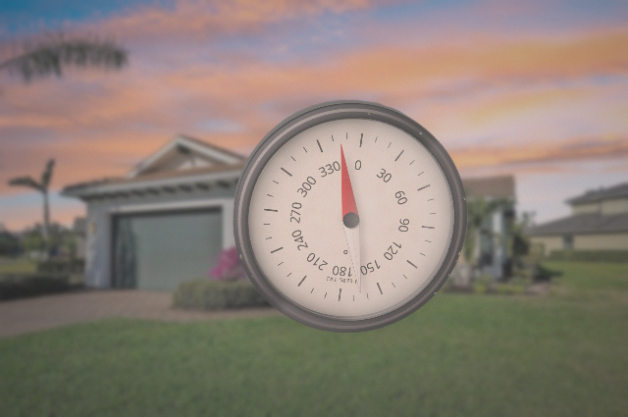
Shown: 345 °
